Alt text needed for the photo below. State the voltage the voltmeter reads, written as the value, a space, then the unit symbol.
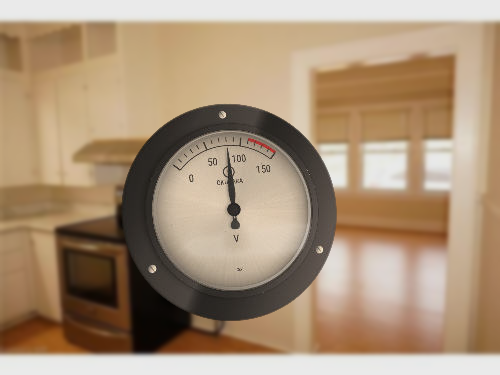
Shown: 80 V
